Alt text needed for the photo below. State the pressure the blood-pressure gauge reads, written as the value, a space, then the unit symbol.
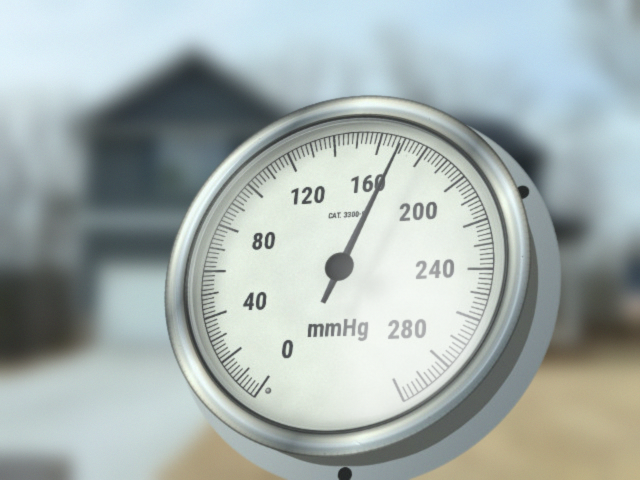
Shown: 170 mmHg
